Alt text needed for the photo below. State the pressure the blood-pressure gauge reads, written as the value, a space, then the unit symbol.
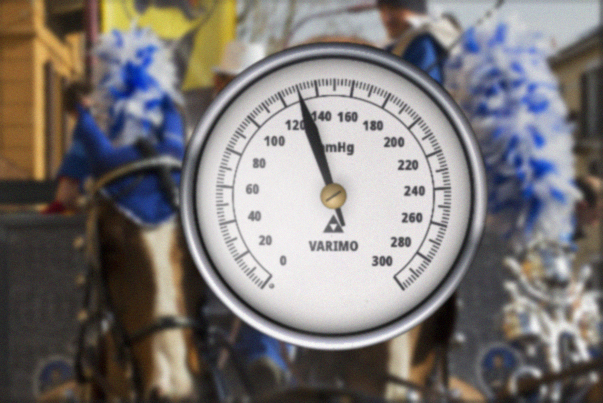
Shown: 130 mmHg
